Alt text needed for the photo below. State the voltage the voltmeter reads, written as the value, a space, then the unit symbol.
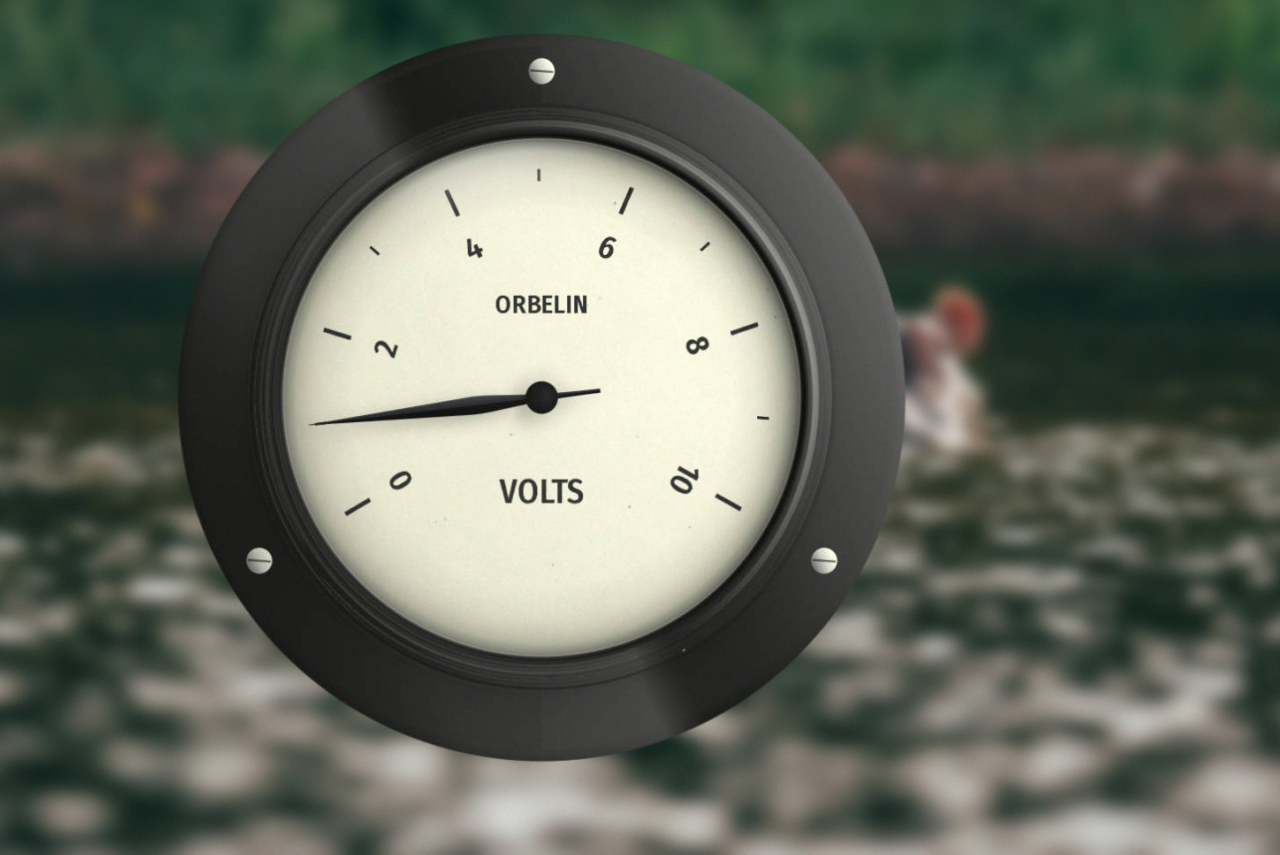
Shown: 1 V
